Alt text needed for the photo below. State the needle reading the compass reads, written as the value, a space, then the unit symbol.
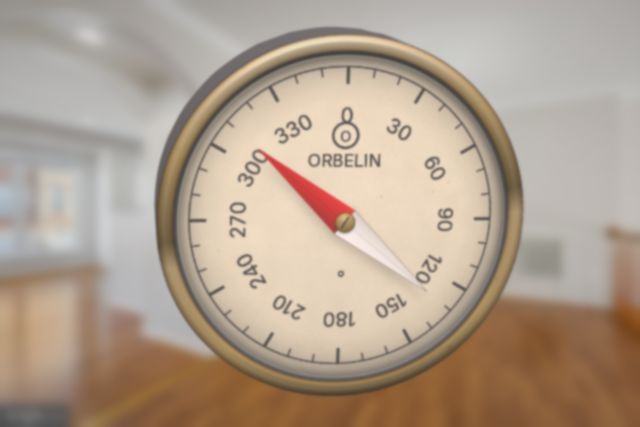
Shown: 310 °
